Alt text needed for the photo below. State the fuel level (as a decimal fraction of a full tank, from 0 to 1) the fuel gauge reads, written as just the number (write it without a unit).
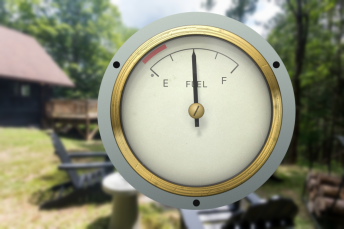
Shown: 0.5
